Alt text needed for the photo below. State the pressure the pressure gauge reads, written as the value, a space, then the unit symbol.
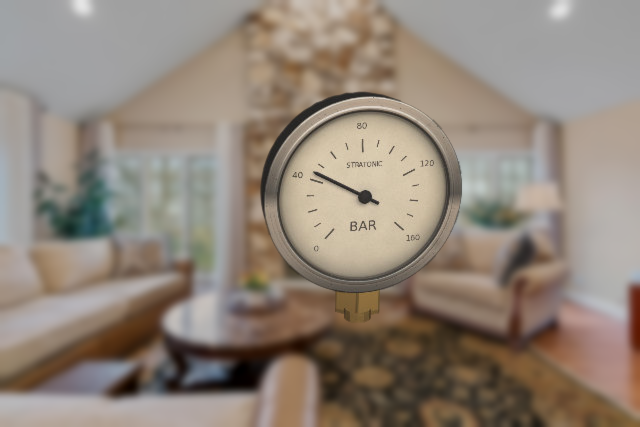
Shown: 45 bar
